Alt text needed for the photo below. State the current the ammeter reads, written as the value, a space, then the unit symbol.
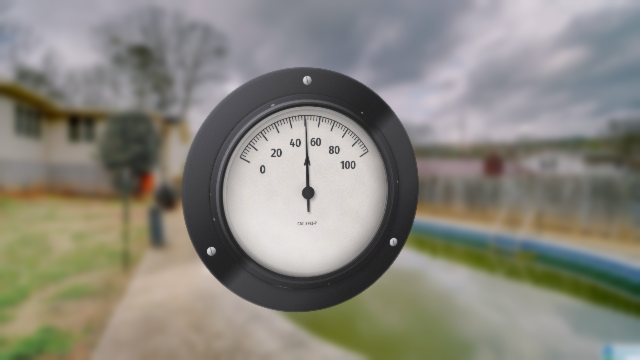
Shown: 50 A
